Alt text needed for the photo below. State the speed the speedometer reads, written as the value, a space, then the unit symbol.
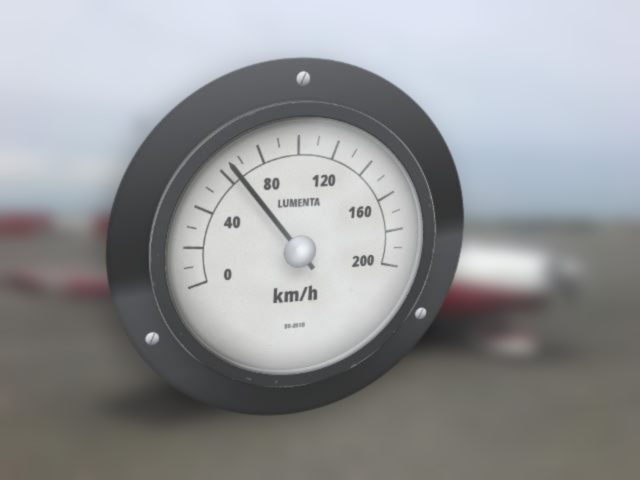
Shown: 65 km/h
